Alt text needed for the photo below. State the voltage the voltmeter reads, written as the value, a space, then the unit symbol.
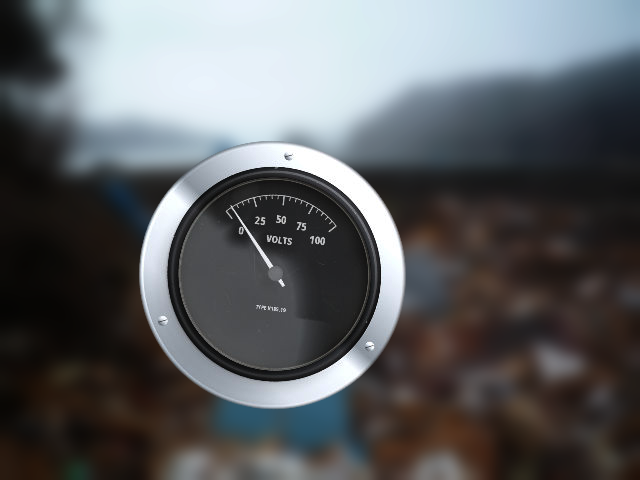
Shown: 5 V
